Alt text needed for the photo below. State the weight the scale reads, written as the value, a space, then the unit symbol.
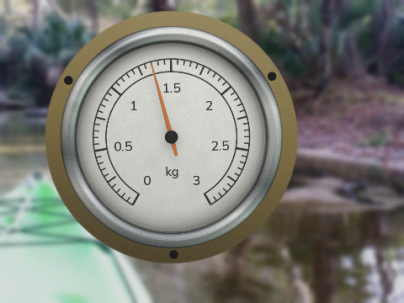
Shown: 1.35 kg
